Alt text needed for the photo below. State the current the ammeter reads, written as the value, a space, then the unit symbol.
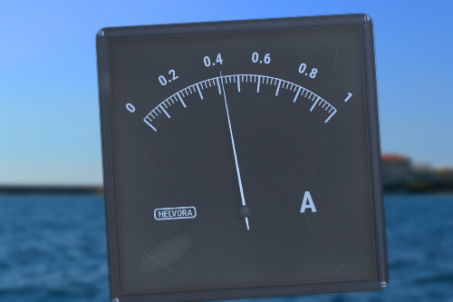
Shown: 0.42 A
